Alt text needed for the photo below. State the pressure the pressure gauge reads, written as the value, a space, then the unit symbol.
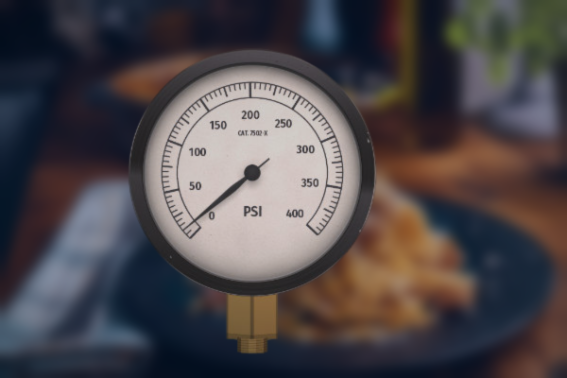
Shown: 10 psi
